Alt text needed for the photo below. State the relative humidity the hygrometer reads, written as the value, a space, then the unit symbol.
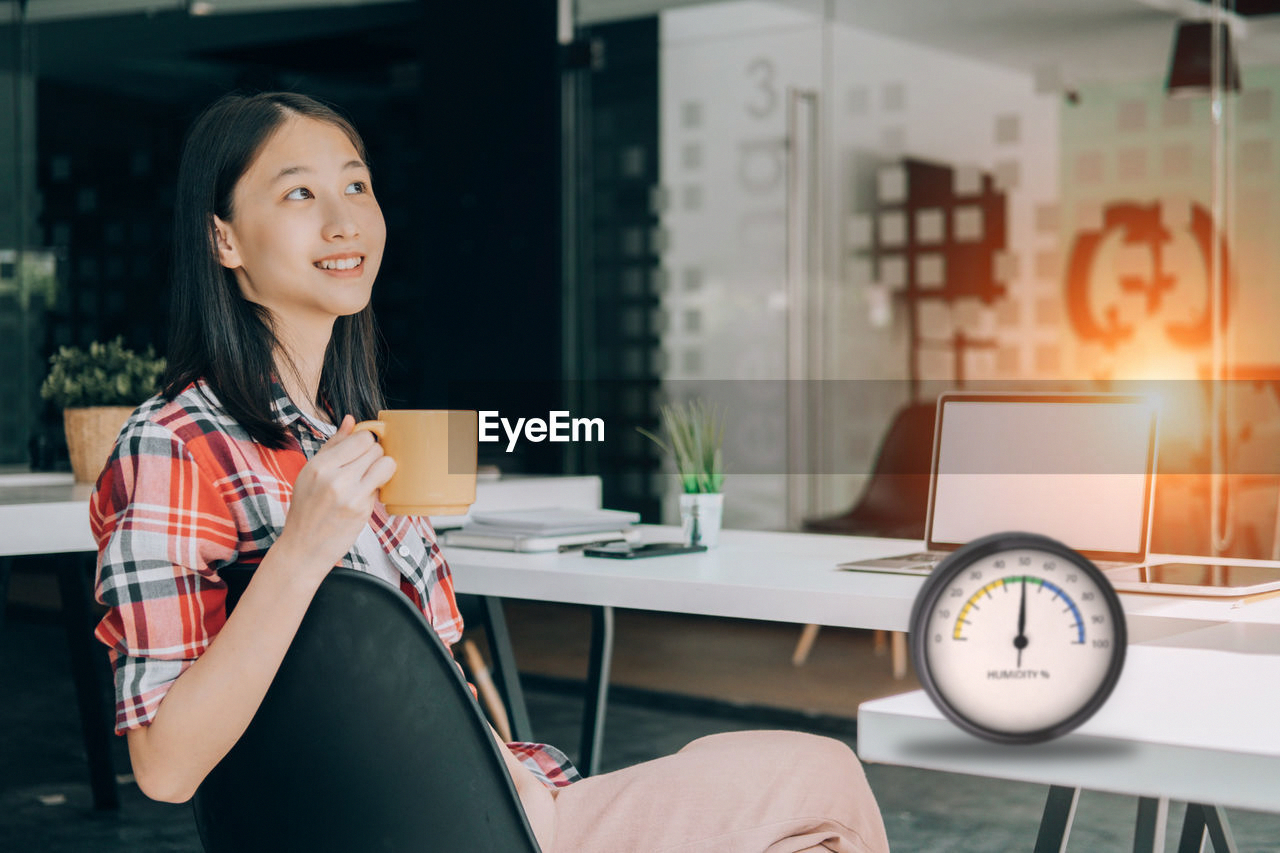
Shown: 50 %
